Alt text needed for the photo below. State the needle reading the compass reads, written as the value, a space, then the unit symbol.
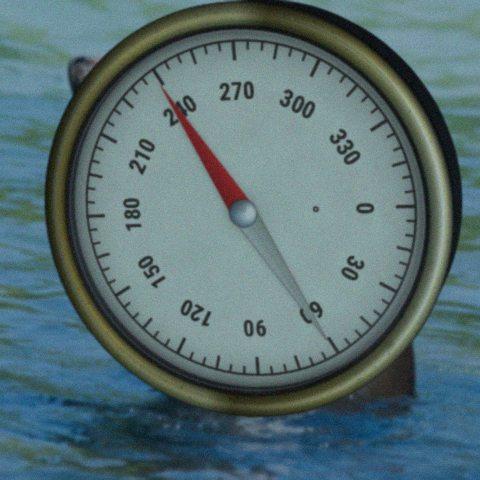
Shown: 240 °
